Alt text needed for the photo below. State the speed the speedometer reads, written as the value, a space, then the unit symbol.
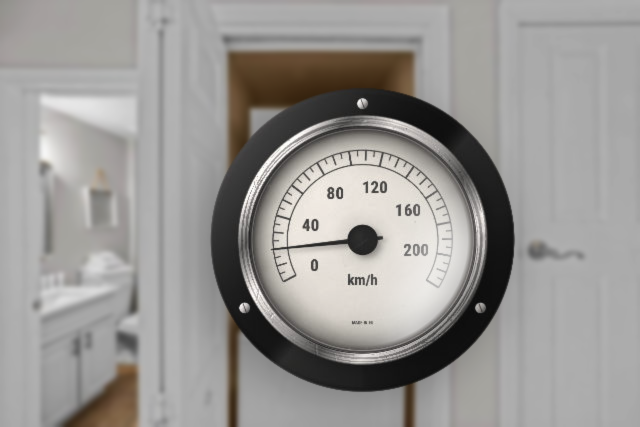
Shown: 20 km/h
